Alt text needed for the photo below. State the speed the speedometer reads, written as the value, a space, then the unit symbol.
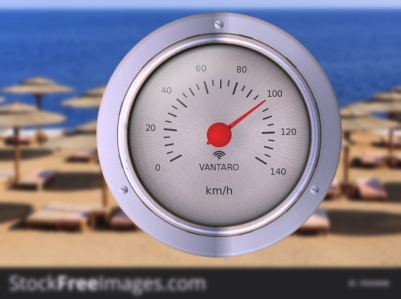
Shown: 100 km/h
